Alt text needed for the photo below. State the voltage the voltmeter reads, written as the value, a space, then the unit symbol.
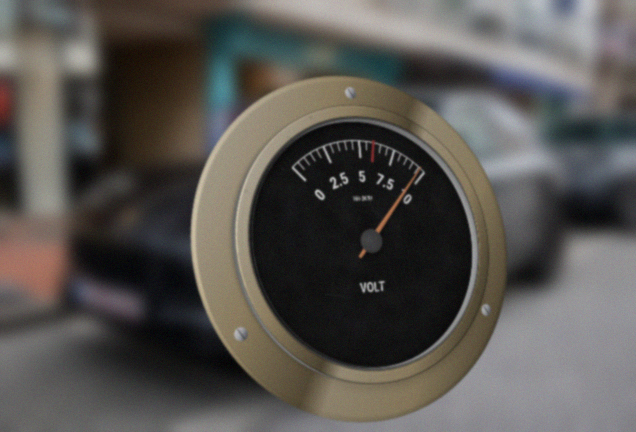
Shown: 9.5 V
